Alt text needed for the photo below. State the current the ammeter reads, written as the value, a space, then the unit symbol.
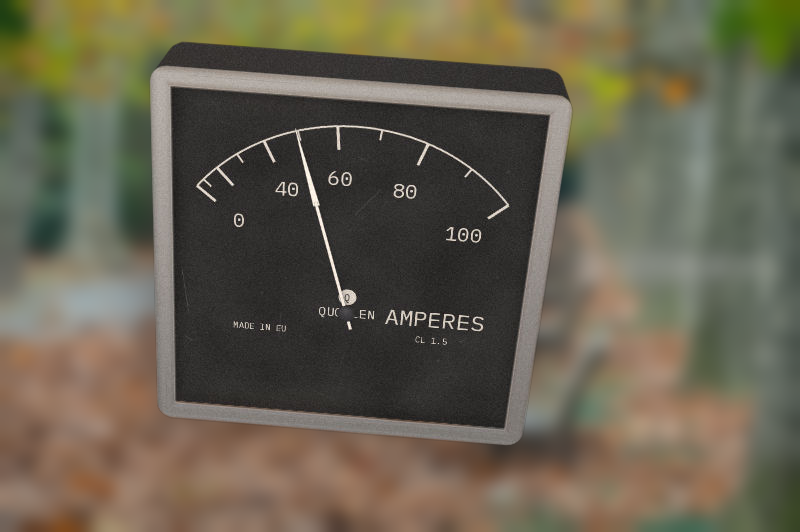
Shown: 50 A
